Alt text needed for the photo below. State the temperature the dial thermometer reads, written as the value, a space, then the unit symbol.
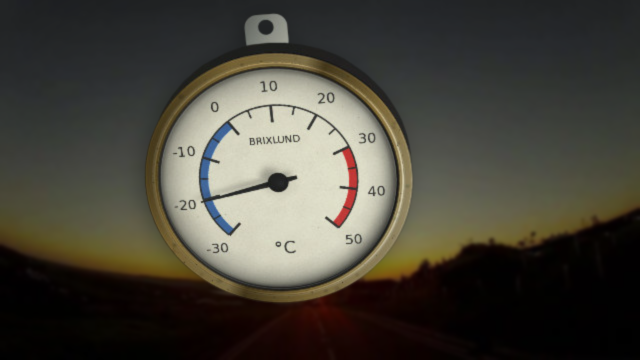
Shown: -20 °C
